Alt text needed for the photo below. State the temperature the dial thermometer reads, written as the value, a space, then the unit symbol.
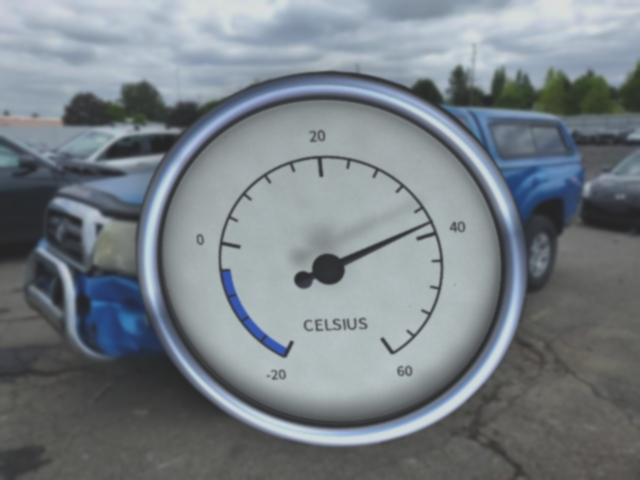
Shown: 38 °C
